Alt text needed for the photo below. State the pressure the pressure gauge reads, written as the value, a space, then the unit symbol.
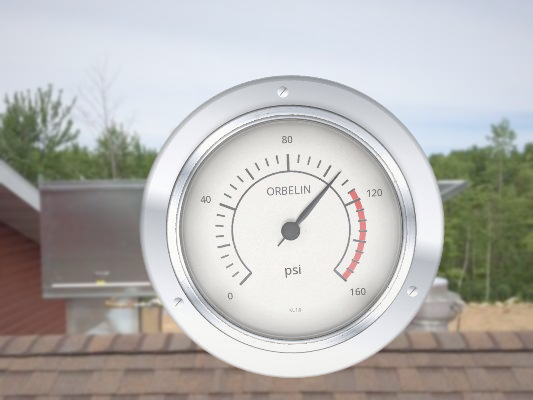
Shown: 105 psi
